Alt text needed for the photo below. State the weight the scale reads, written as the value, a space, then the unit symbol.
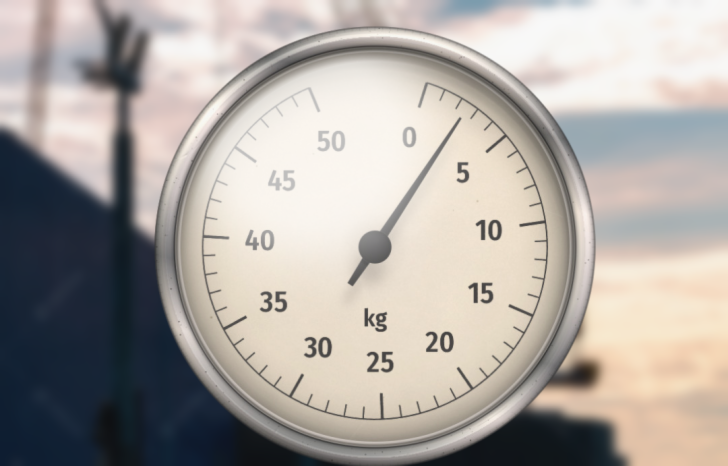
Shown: 2.5 kg
